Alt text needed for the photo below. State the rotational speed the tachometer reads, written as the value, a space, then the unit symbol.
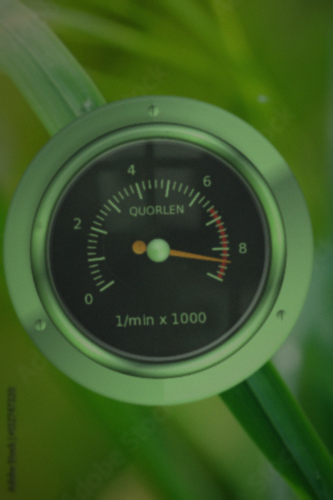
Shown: 8400 rpm
